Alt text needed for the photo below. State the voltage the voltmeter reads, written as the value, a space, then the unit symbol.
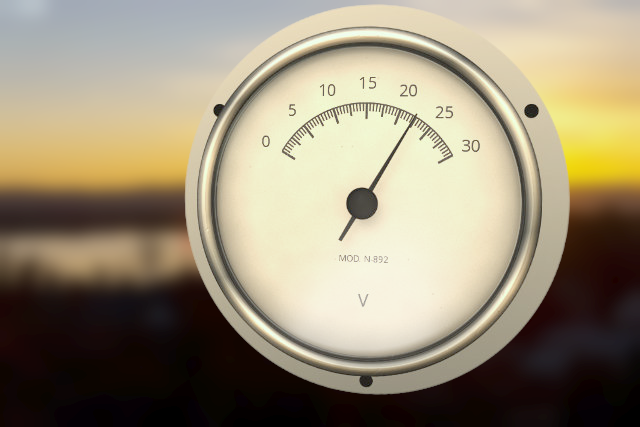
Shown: 22.5 V
